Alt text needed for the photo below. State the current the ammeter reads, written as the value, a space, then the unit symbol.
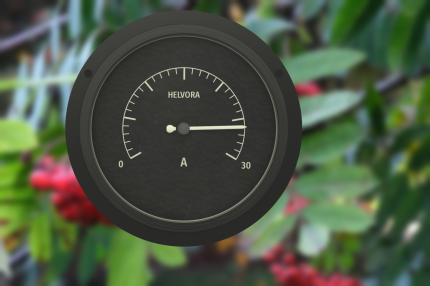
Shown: 26 A
